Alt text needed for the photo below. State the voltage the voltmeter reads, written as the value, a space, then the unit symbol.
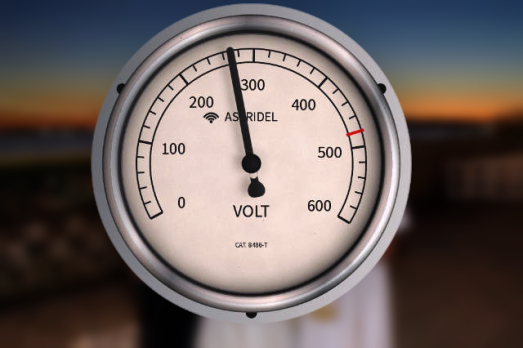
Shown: 270 V
